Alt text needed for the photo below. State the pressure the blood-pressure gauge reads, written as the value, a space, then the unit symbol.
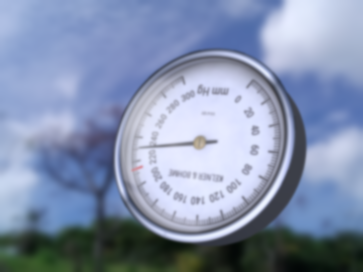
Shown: 230 mmHg
